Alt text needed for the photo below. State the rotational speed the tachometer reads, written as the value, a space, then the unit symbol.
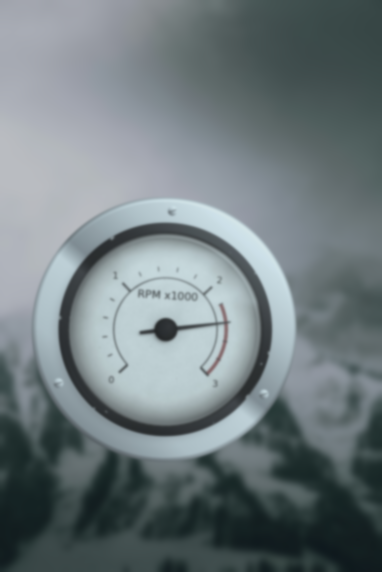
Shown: 2400 rpm
